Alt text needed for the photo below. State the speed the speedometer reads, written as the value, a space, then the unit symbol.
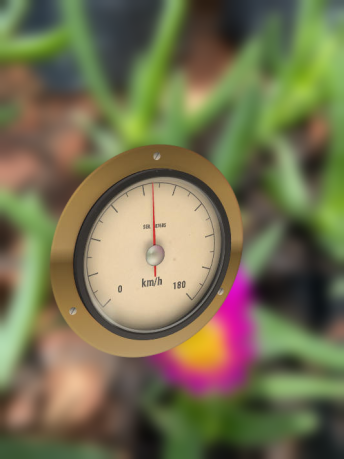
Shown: 85 km/h
